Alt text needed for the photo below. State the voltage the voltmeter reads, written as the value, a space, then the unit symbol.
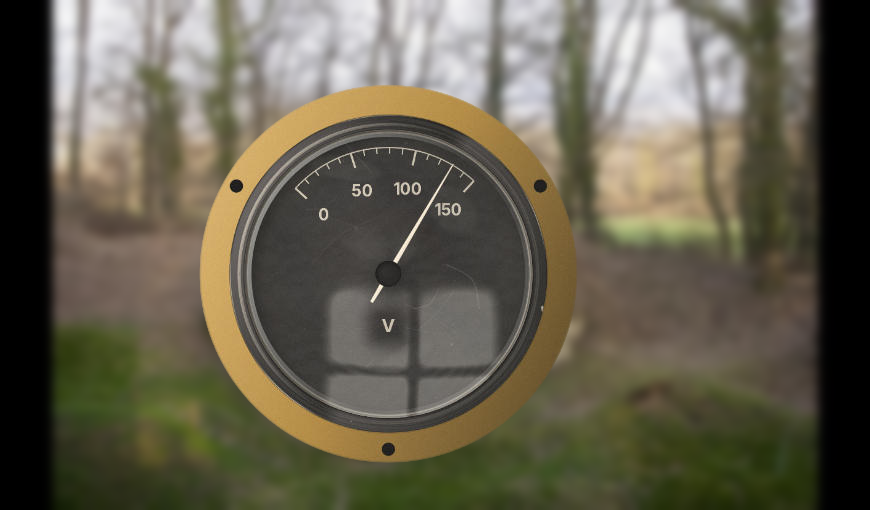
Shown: 130 V
